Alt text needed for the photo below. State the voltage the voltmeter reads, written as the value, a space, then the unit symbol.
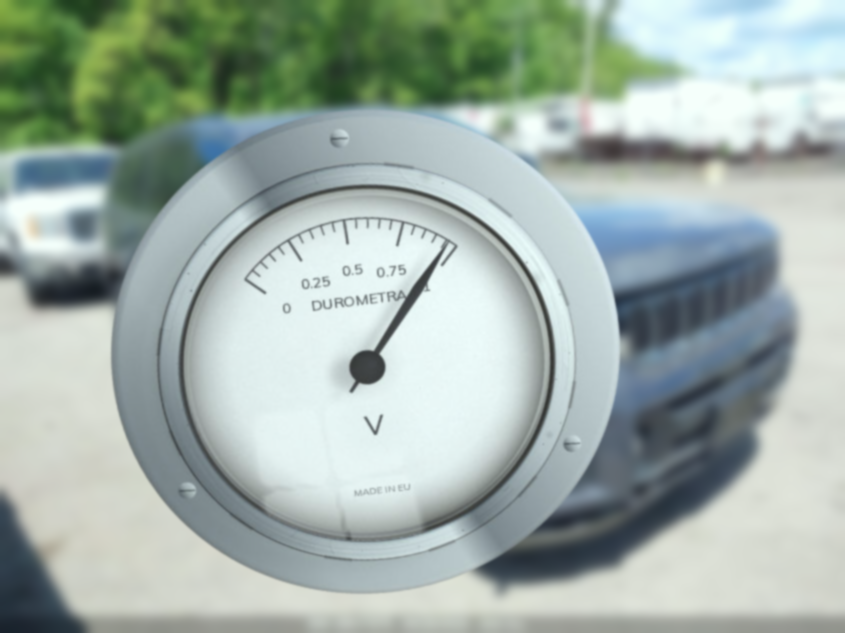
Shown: 0.95 V
